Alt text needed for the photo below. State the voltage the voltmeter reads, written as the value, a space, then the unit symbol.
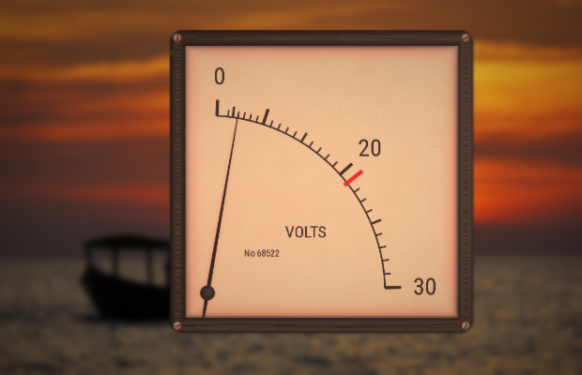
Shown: 6 V
